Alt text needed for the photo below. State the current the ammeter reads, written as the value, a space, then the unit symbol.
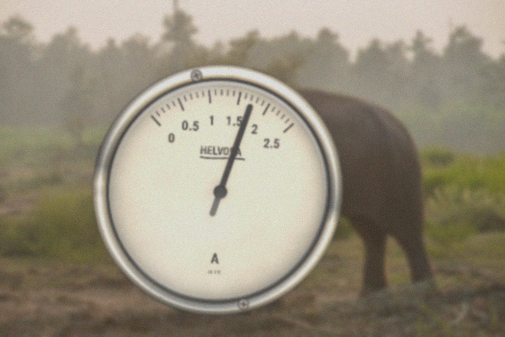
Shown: 1.7 A
